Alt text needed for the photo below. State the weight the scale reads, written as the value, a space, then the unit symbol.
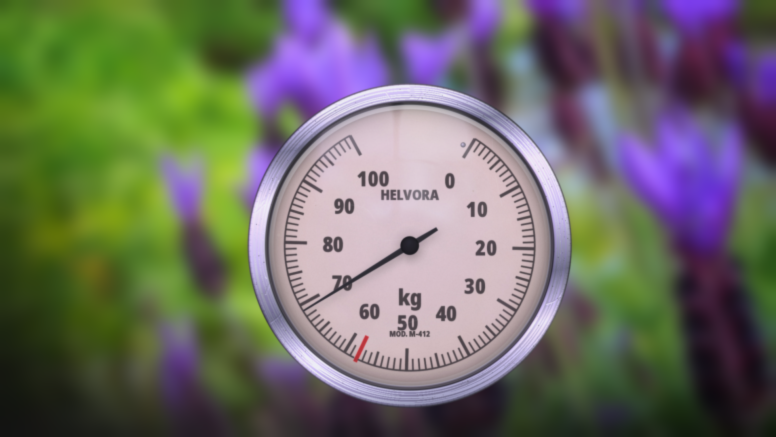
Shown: 69 kg
